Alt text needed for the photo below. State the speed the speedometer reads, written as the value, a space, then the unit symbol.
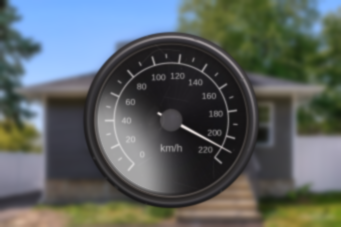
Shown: 210 km/h
